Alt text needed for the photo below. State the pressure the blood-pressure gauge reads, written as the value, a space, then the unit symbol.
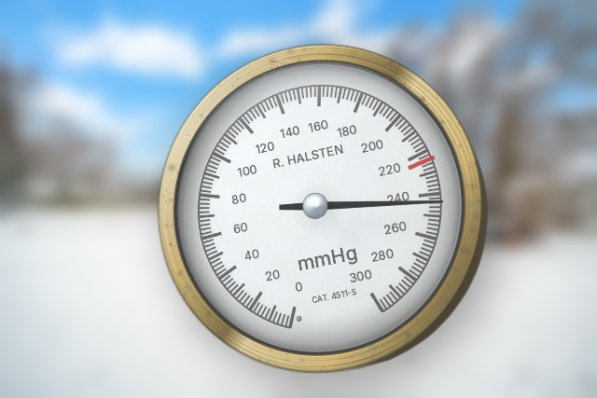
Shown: 244 mmHg
